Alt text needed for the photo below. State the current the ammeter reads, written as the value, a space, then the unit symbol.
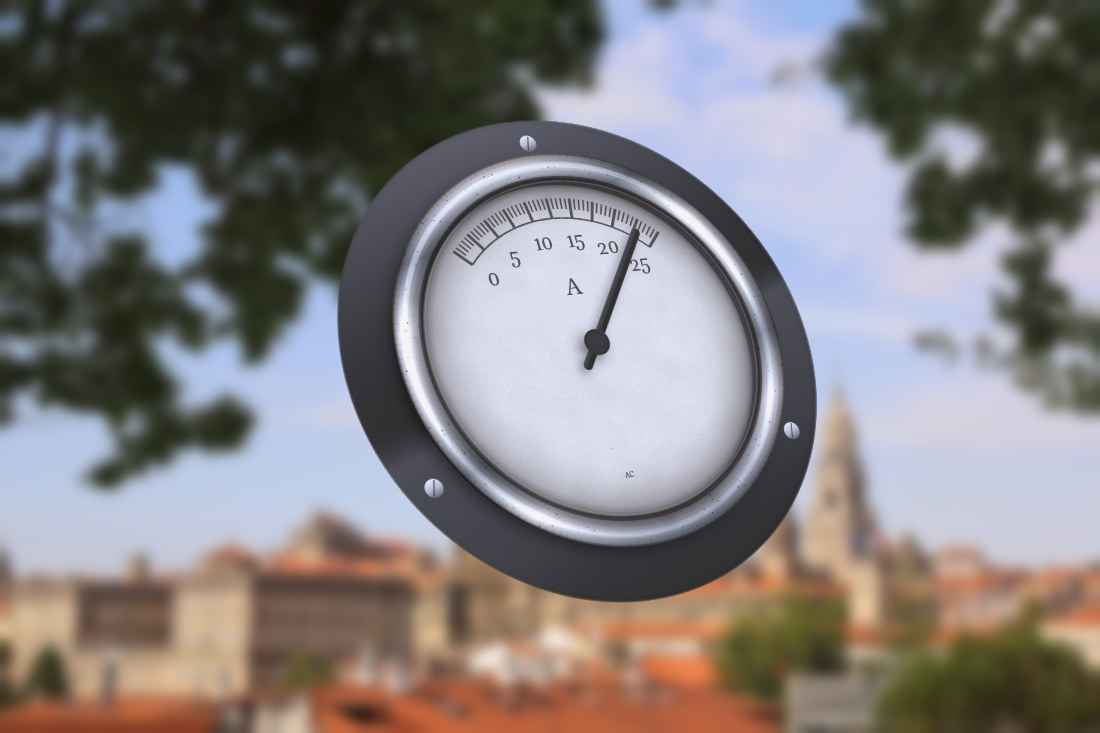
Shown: 22.5 A
